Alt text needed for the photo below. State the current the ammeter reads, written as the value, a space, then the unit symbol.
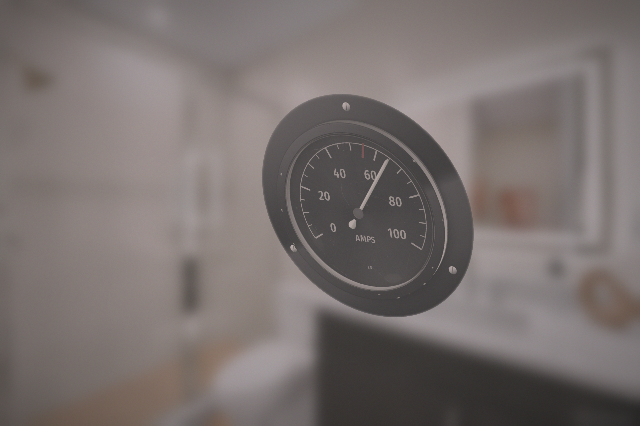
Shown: 65 A
